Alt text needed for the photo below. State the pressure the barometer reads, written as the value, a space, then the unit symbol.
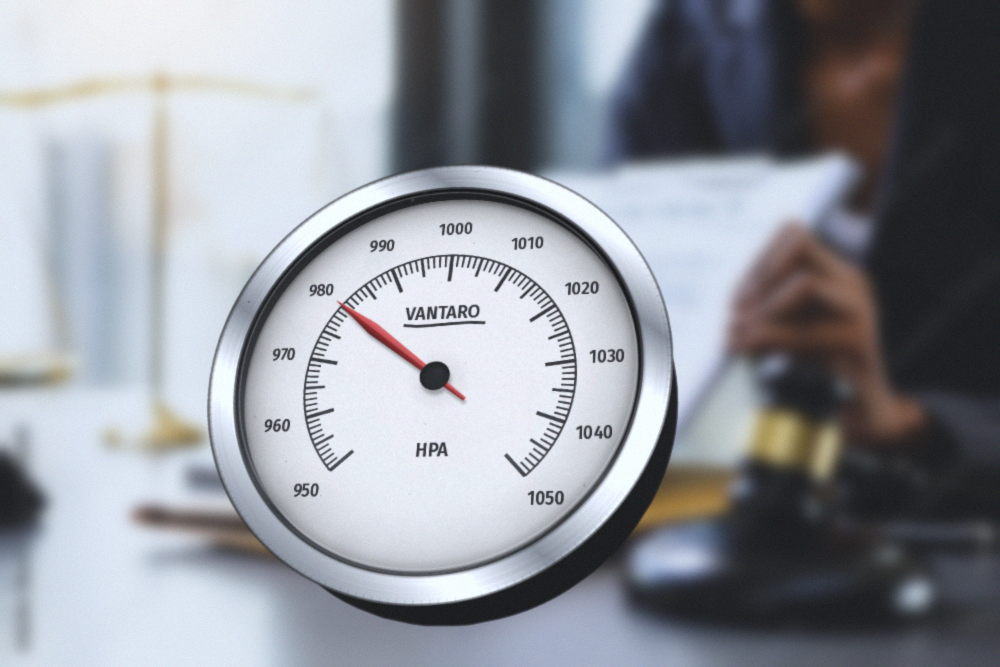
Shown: 980 hPa
